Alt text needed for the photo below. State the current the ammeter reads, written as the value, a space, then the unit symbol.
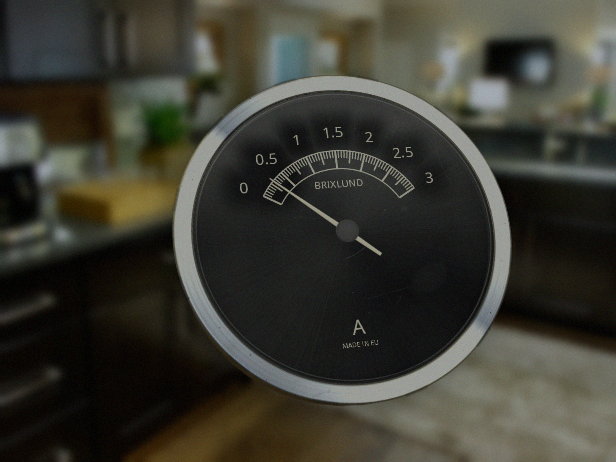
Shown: 0.25 A
